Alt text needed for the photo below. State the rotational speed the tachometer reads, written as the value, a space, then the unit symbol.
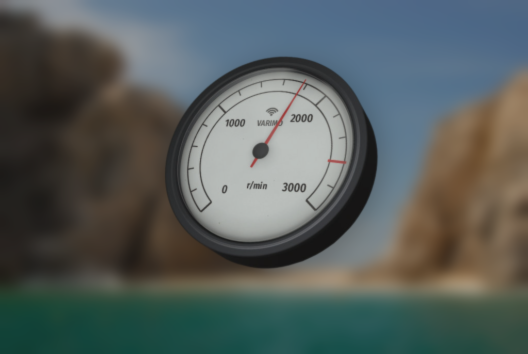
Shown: 1800 rpm
